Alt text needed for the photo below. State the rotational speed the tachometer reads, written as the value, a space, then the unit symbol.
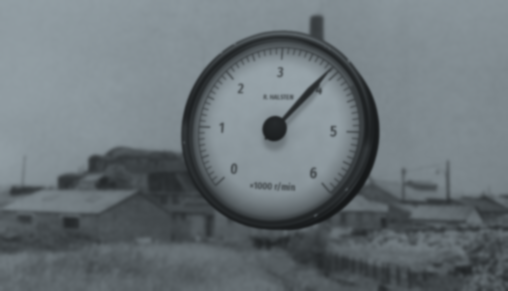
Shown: 3900 rpm
